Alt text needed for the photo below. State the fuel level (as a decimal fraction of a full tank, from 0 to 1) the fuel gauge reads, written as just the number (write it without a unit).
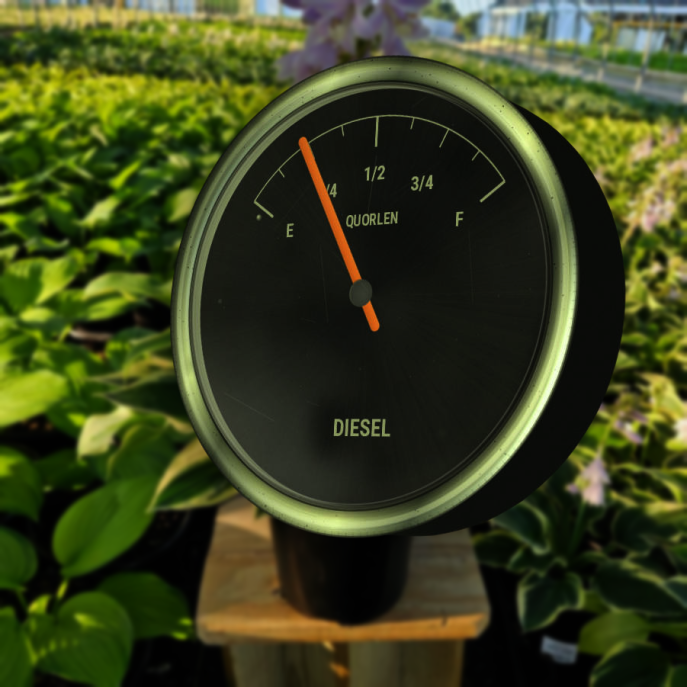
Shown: 0.25
